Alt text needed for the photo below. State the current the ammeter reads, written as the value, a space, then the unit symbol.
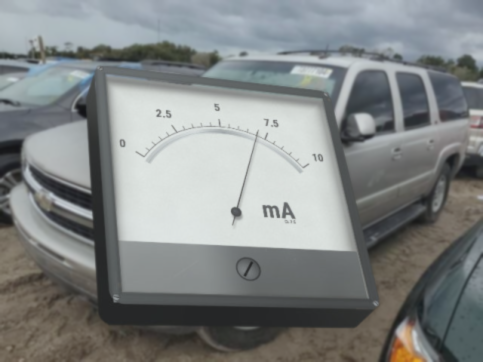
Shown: 7 mA
